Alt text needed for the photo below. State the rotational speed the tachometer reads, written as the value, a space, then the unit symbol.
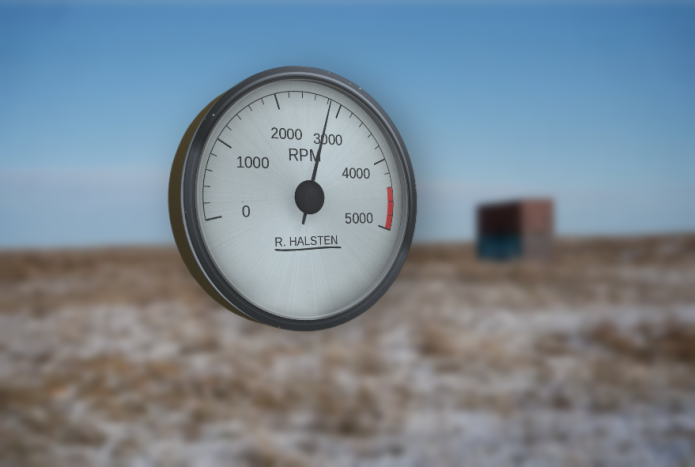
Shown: 2800 rpm
